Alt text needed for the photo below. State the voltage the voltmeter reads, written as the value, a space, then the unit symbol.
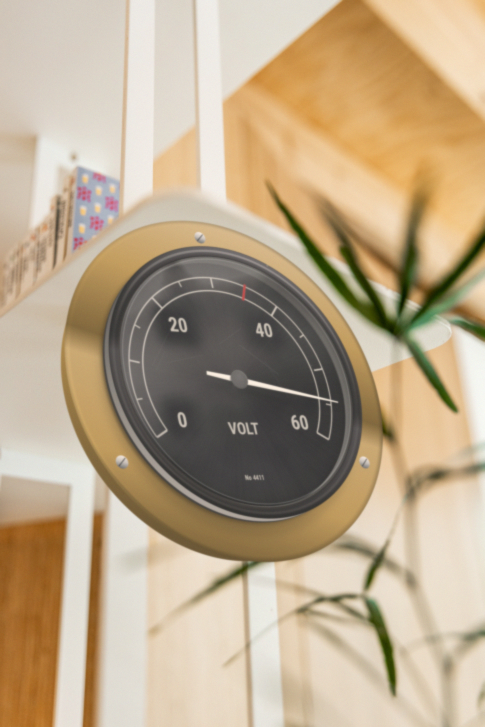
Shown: 55 V
